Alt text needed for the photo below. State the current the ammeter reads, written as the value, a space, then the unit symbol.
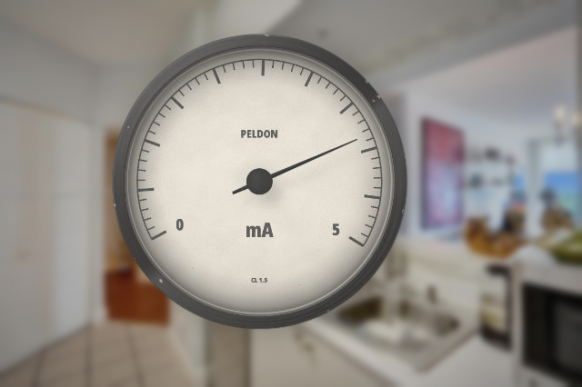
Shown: 3.85 mA
